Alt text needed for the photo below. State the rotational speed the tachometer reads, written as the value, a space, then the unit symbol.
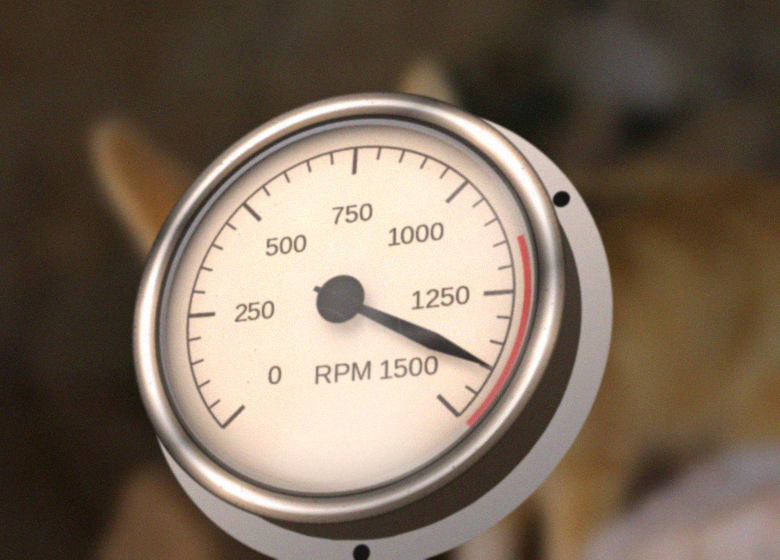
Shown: 1400 rpm
